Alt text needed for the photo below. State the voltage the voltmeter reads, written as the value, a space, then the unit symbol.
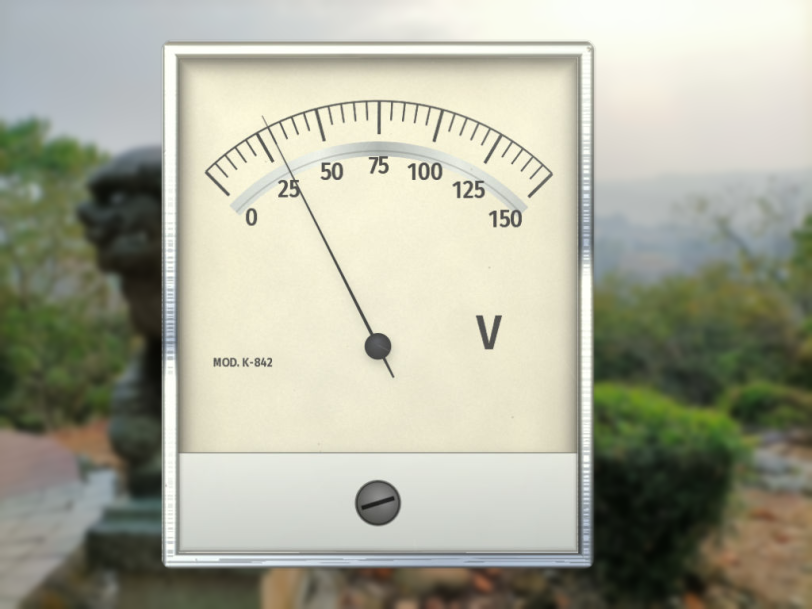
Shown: 30 V
